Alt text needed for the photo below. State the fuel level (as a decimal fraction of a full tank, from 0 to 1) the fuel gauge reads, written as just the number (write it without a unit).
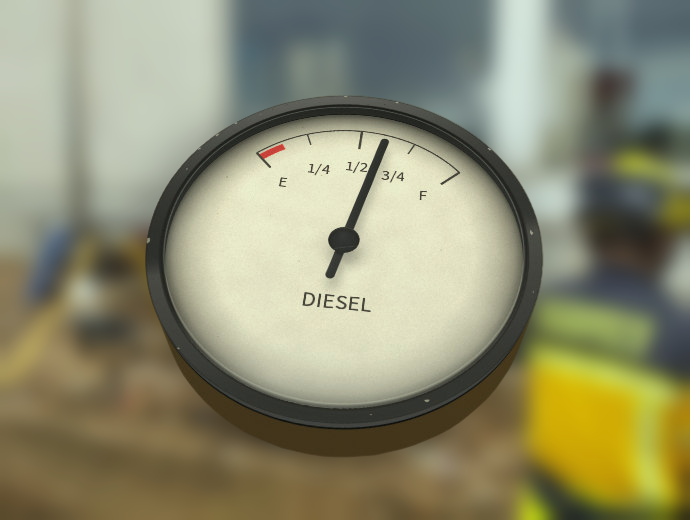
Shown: 0.625
